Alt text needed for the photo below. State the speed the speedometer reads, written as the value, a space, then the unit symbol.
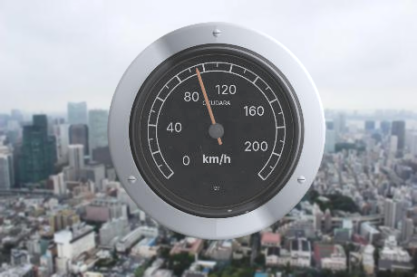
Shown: 95 km/h
